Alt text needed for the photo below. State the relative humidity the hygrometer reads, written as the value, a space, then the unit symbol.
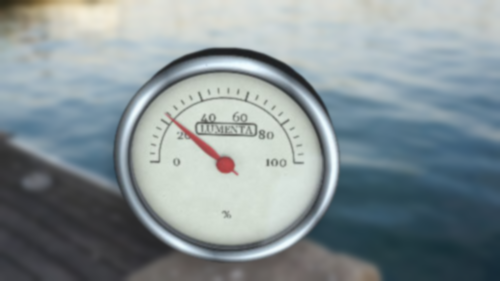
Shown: 24 %
